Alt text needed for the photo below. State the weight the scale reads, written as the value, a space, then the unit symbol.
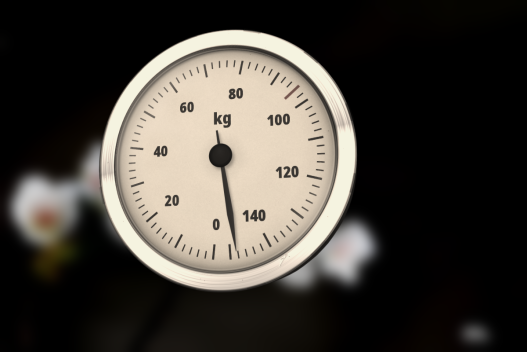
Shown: 148 kg
